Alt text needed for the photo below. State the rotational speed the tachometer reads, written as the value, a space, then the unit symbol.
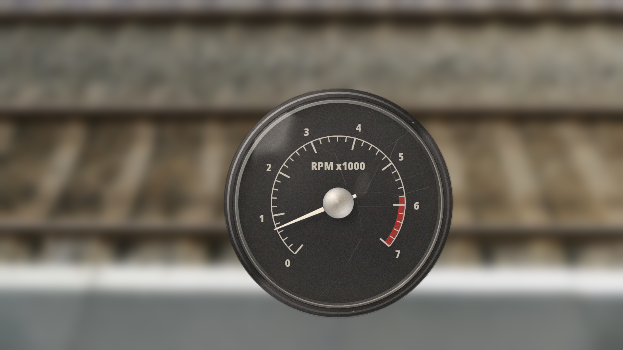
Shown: 700 rpm
